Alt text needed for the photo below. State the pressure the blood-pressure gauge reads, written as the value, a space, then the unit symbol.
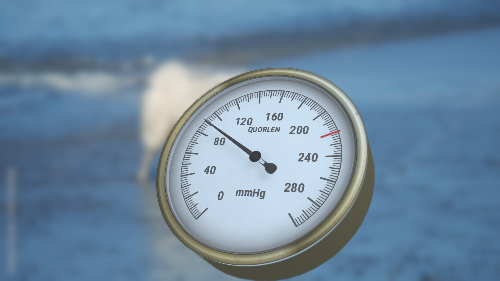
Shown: 90 mmHg
